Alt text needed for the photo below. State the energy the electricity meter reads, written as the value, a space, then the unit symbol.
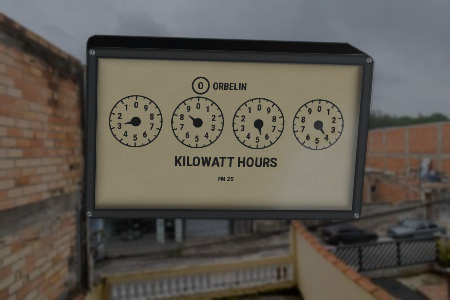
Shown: 2854 kWh
